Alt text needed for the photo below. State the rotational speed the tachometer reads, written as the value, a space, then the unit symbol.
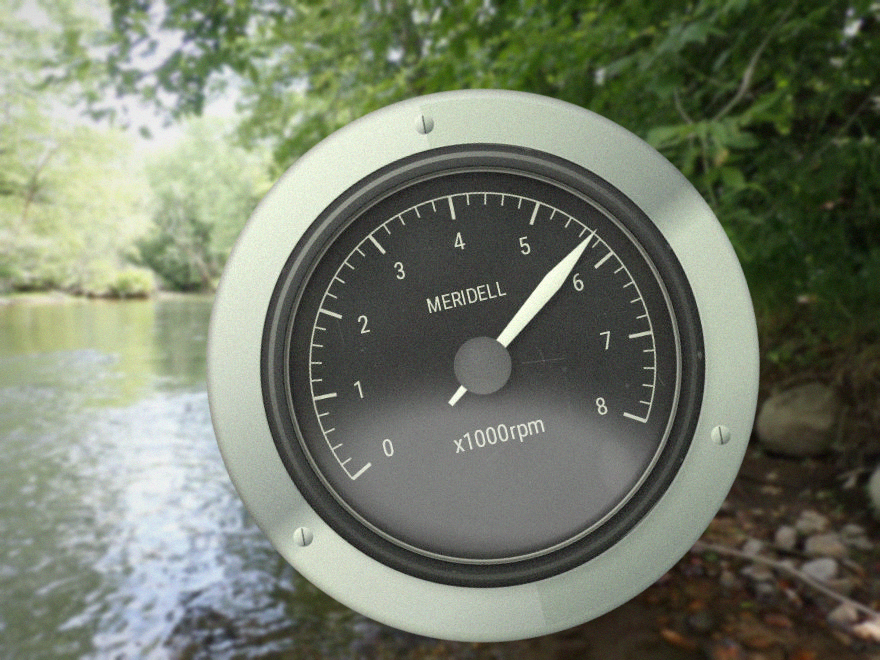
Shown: 5700 rpm
